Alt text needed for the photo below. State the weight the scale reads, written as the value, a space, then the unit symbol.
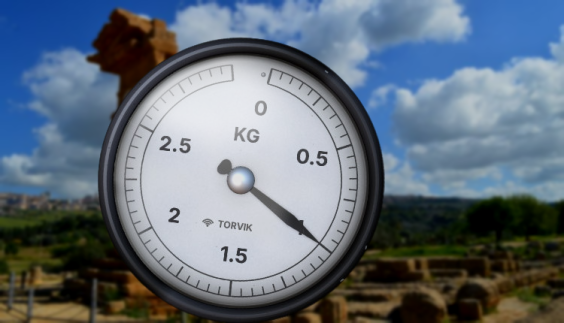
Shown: 1 kg
